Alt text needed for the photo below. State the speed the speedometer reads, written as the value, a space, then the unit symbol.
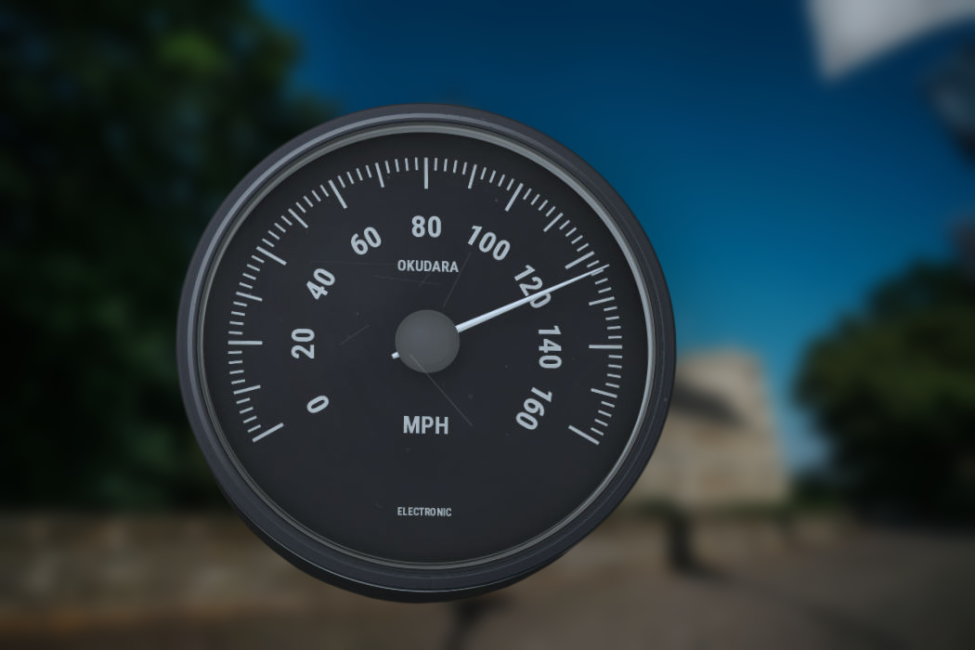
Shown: 124 mph
